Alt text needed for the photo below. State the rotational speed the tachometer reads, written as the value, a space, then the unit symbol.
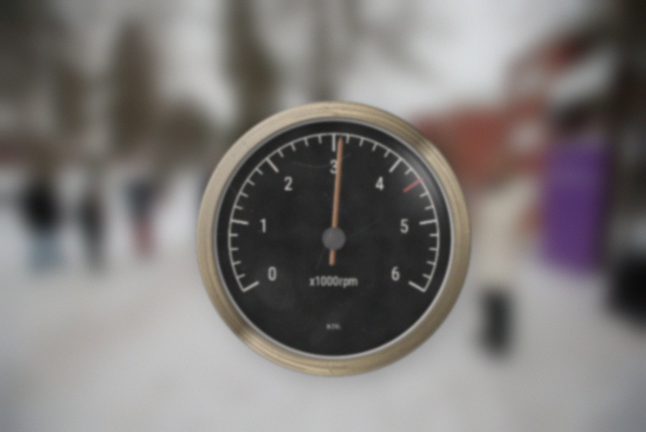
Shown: 3100 rpm
